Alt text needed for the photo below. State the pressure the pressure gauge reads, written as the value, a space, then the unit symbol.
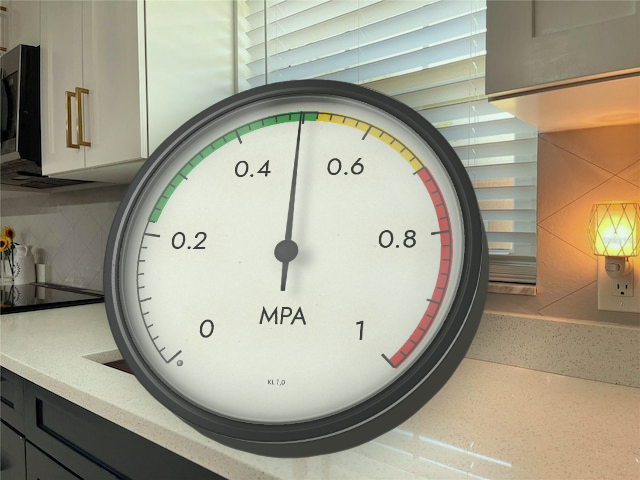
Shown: 0.5 MPa
